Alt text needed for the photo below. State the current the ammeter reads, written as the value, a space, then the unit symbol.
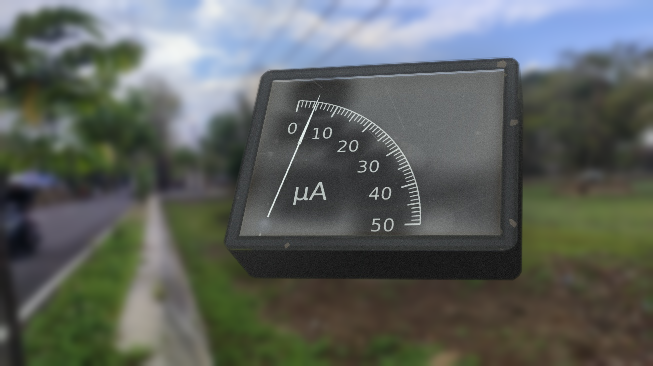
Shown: 5 µA
